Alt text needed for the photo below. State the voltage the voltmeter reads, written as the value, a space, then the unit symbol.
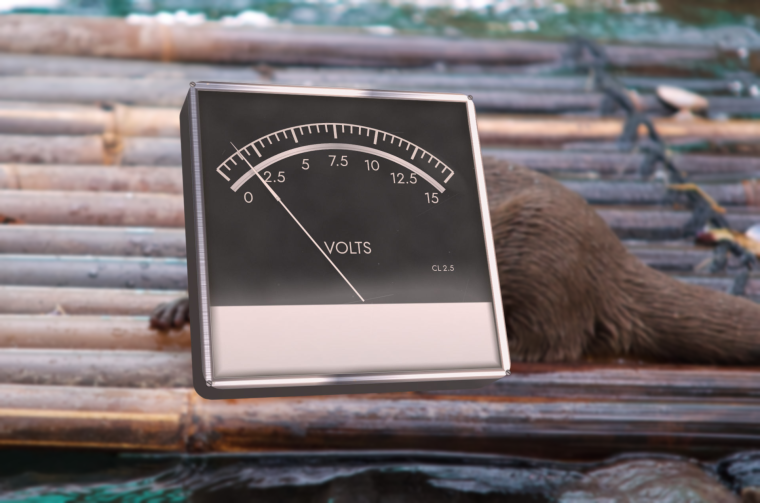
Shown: 1.5 V
